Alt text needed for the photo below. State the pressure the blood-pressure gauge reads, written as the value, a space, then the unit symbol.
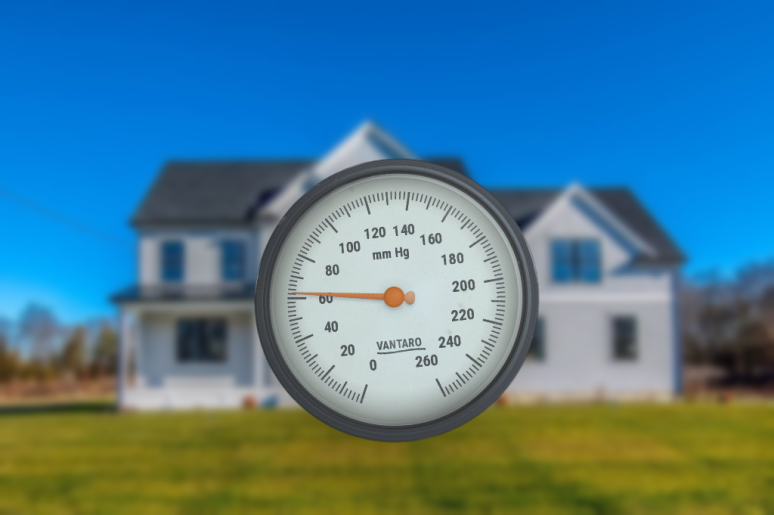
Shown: 62 mmHg
